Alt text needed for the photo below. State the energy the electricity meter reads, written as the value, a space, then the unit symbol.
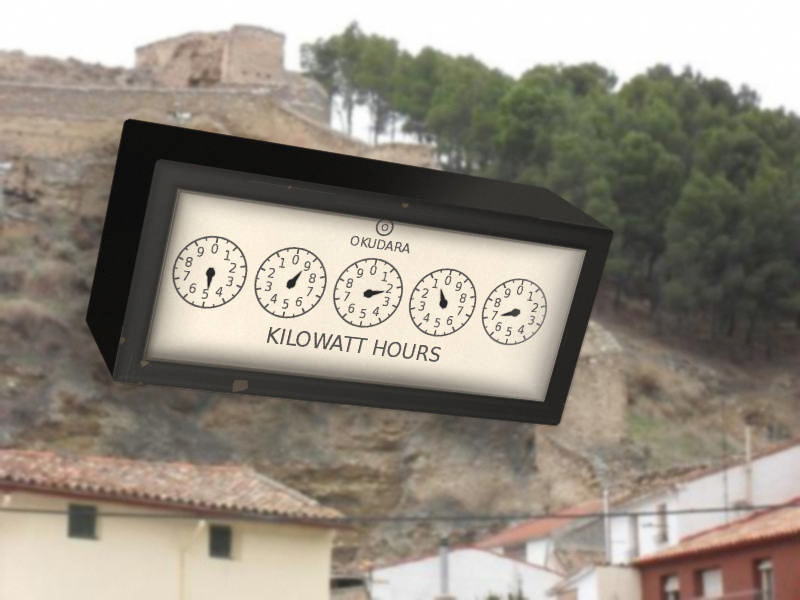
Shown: 49207 kWh
